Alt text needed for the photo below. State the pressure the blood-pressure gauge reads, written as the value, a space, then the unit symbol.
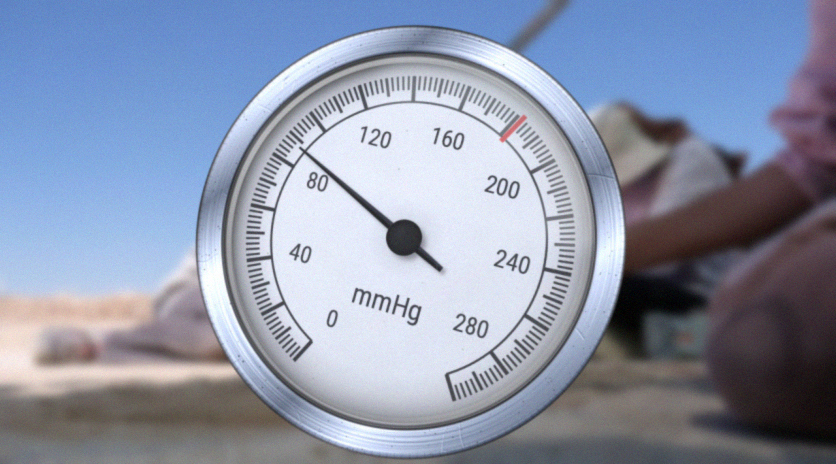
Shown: 88 mmHg
